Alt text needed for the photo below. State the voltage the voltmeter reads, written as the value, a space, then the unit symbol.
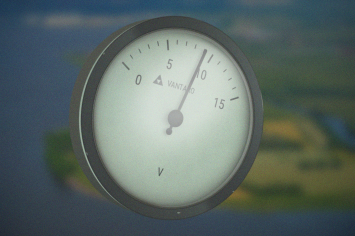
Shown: 9 V
